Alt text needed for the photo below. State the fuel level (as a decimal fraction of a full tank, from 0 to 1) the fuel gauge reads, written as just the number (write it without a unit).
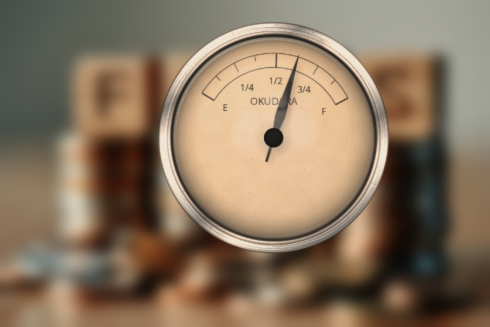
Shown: 0.625
